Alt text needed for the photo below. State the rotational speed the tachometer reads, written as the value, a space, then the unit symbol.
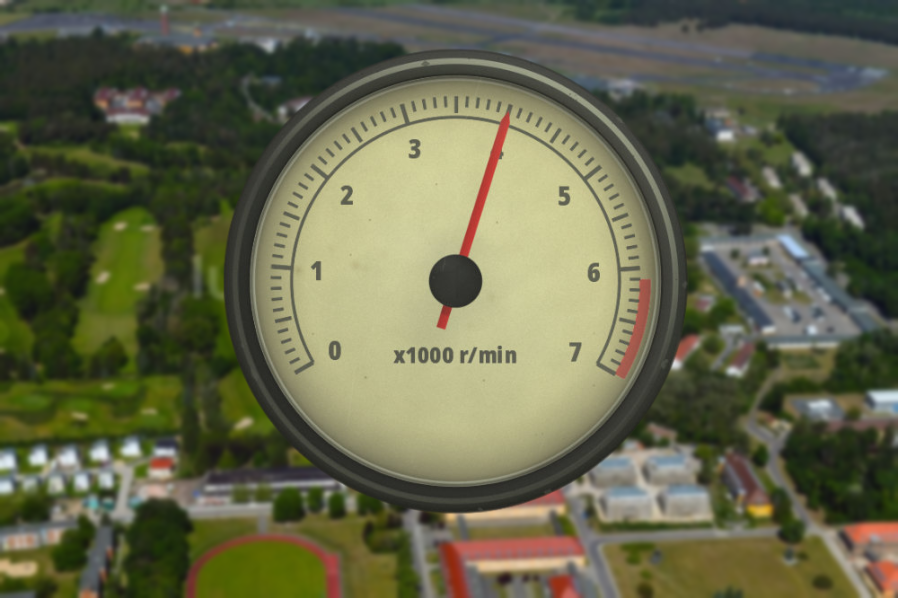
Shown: 4000 rpm
